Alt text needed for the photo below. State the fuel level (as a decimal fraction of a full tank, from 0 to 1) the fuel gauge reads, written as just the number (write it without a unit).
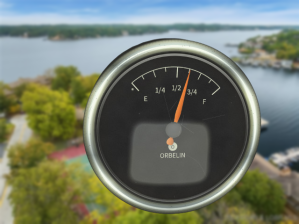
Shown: 0.625
